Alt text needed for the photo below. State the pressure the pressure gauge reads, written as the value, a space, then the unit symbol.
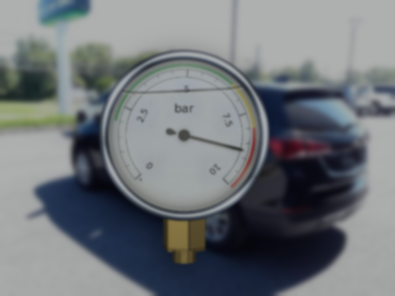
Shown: 8.75 bar
